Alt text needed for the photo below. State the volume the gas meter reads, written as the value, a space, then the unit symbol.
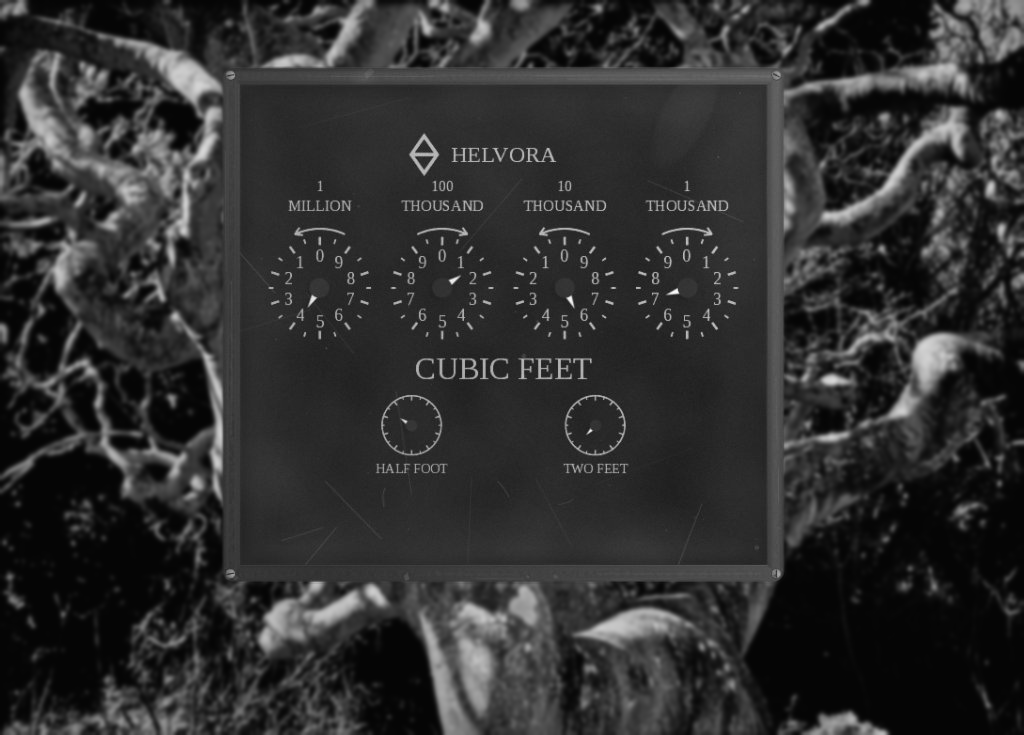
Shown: 415700 ft³
